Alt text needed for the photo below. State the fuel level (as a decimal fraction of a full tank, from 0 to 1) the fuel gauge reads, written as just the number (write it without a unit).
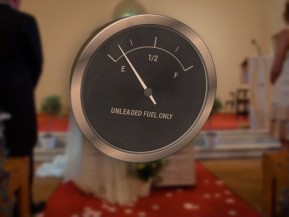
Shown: 0.125
